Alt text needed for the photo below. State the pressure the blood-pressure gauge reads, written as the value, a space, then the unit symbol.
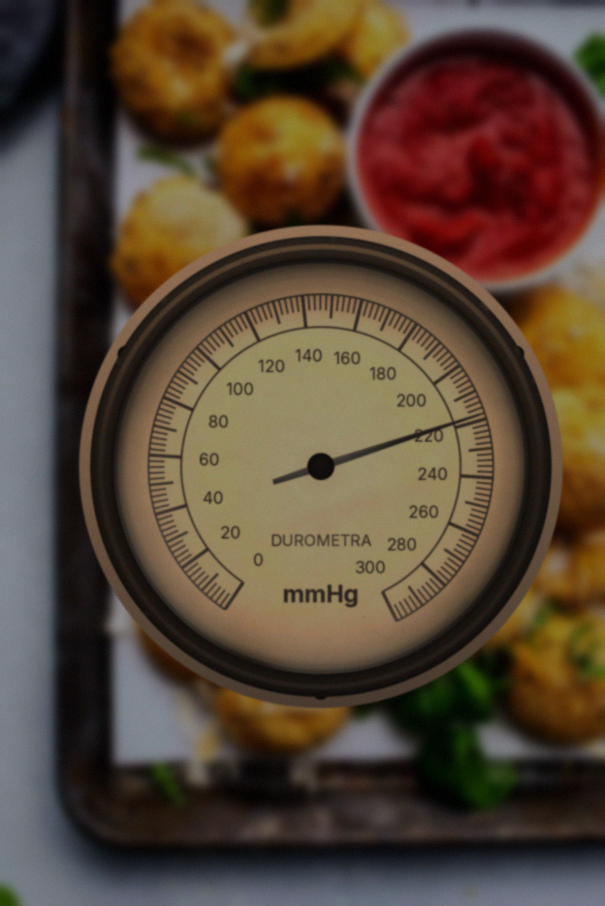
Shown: 218 mmHg
